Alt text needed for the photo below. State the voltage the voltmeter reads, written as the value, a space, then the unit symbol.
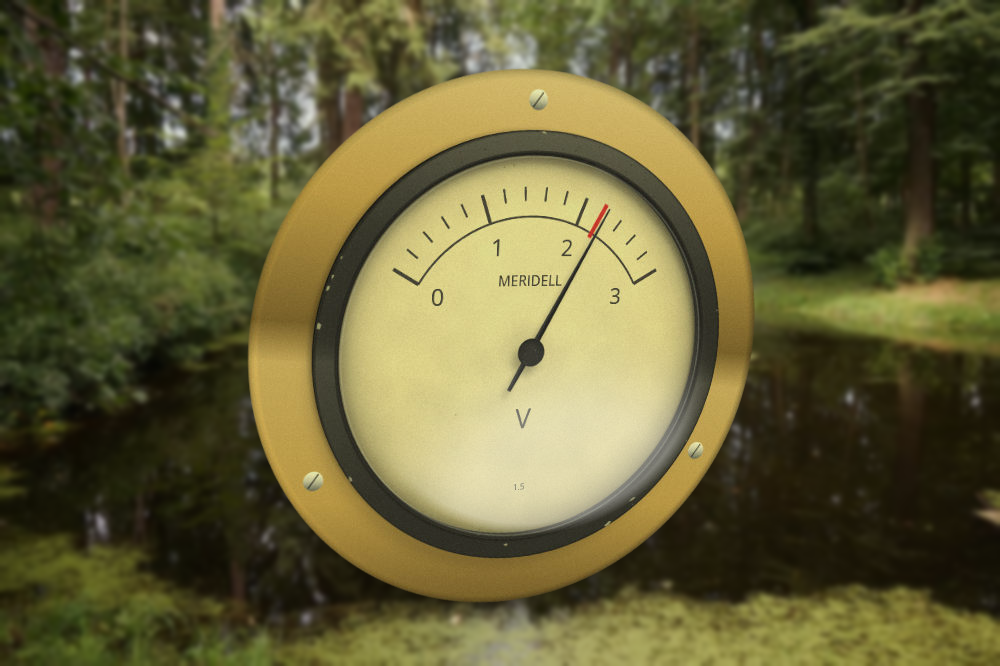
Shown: 2.2 V
